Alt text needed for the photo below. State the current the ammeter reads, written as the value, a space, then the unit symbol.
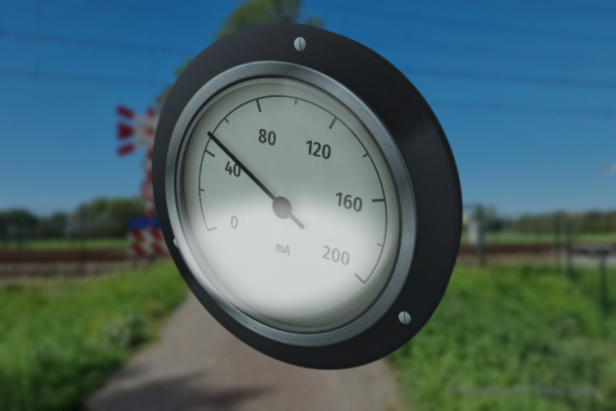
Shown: 50 mA
